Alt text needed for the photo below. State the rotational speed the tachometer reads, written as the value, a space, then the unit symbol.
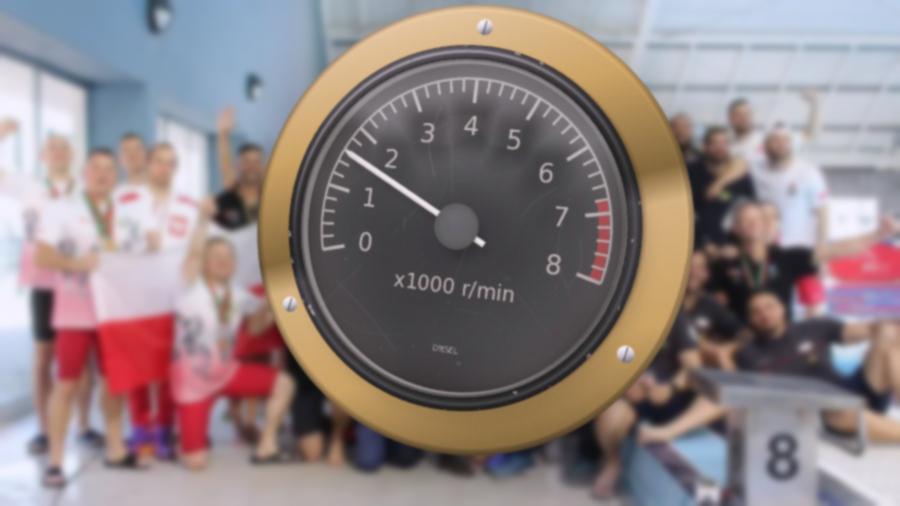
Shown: 1600 rpm
